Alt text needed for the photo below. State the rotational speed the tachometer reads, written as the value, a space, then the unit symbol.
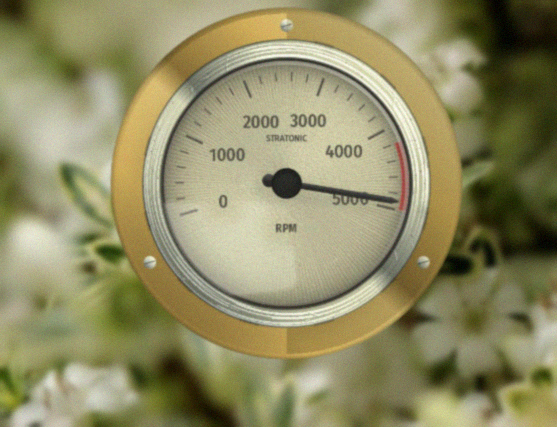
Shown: 4900 rpm
